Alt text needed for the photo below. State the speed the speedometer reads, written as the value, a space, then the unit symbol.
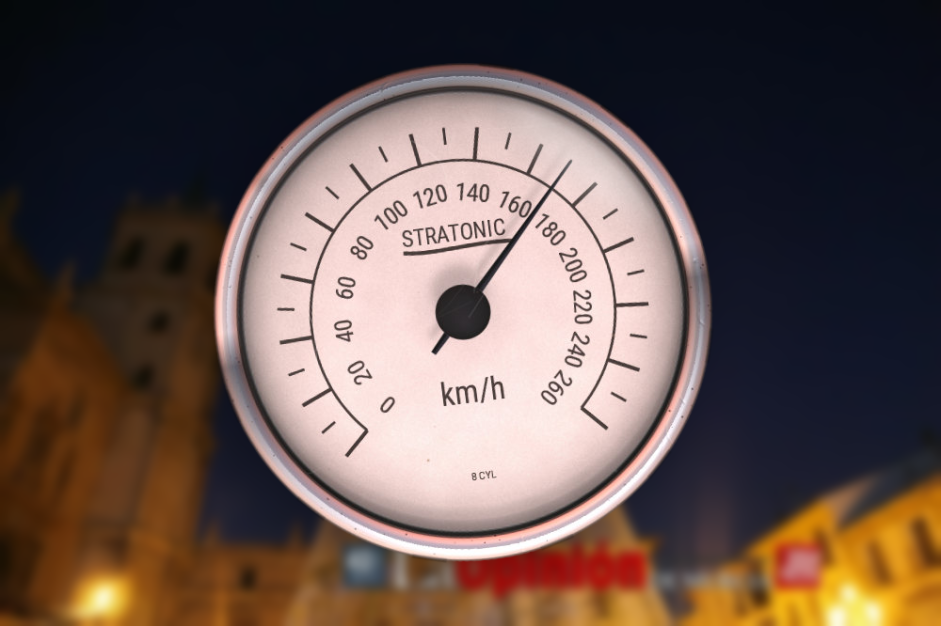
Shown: 170 km/h
